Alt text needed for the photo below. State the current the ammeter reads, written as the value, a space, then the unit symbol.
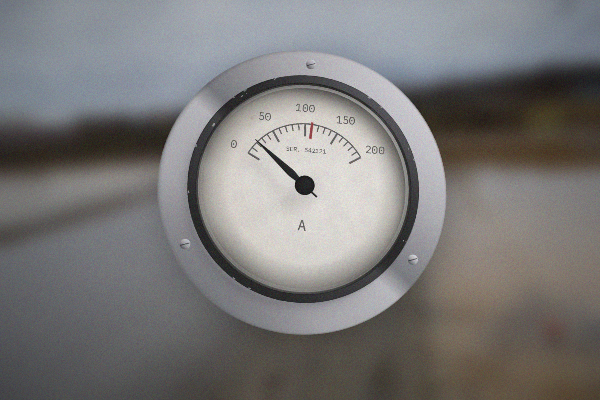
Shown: 20 A
